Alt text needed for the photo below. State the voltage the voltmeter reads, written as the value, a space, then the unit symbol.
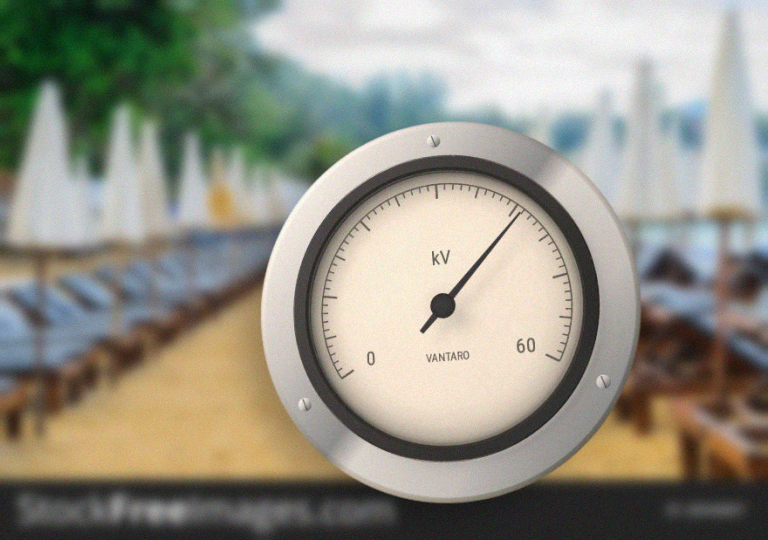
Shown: 41 kV
